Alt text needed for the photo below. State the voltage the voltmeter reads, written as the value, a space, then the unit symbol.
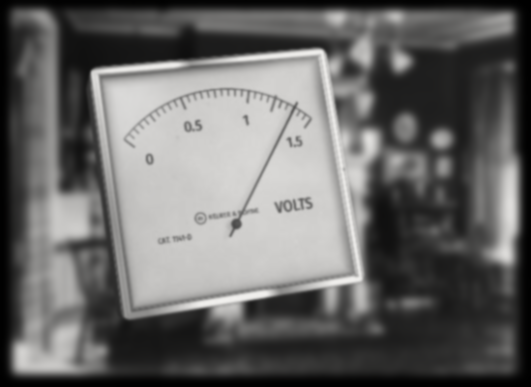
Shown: 1.35 V
